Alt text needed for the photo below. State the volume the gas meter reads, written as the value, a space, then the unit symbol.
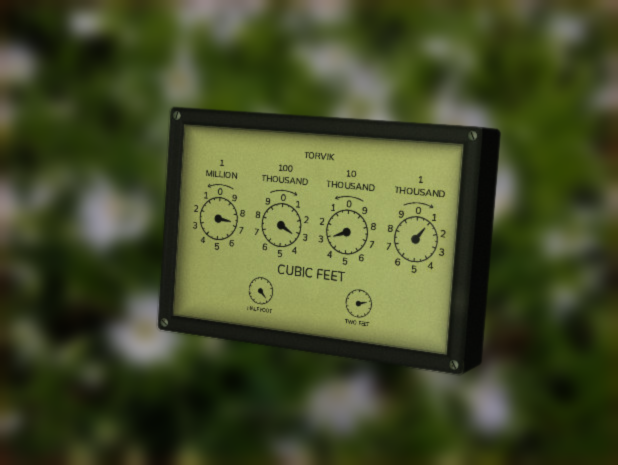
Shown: 733100 ft³
